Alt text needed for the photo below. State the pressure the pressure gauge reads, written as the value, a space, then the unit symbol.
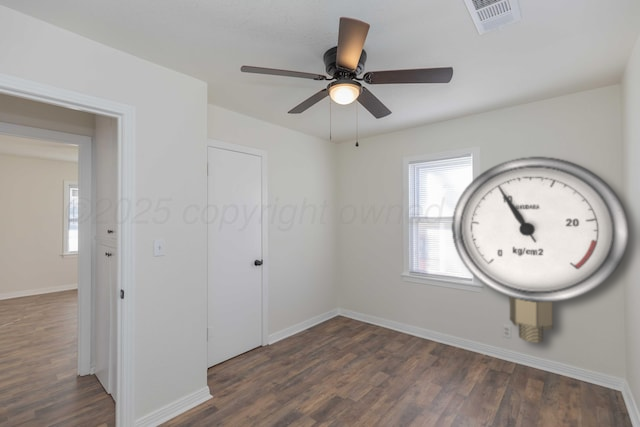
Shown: 10 kg/cm²
